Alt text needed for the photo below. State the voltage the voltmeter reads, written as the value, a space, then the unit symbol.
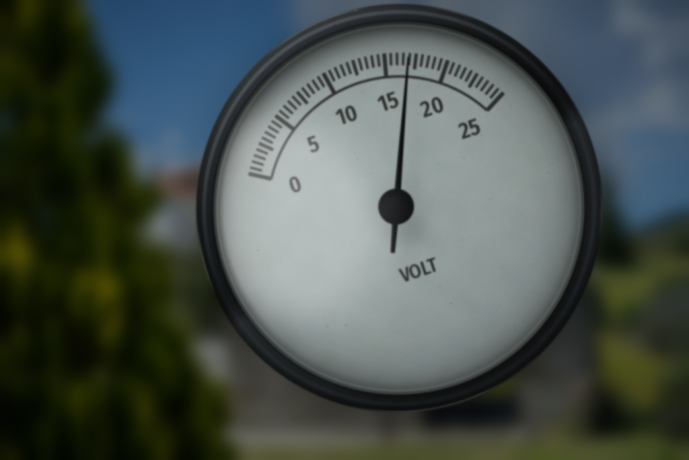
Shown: 17 V
